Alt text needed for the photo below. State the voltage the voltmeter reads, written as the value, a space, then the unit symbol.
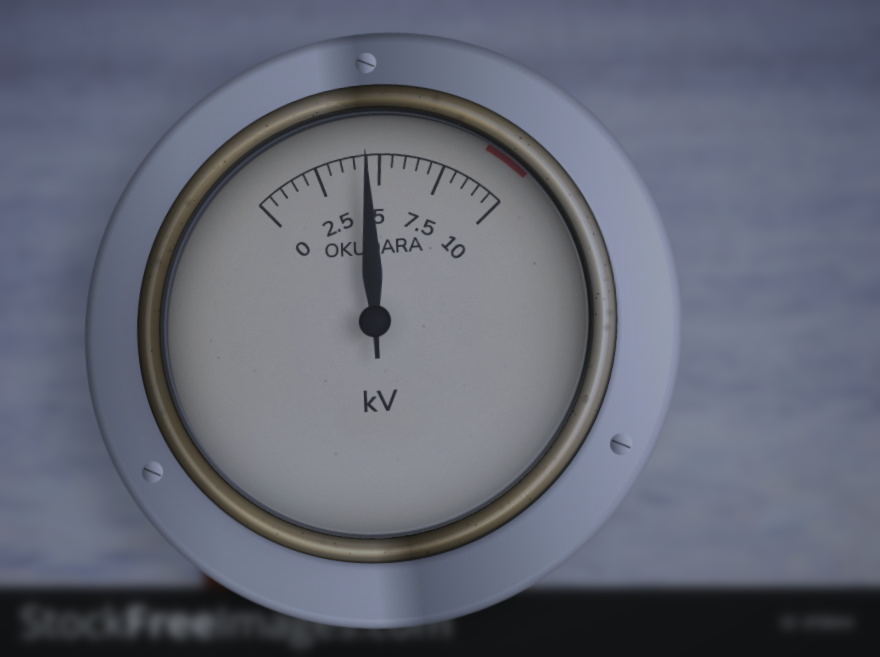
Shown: 4.5 kV
